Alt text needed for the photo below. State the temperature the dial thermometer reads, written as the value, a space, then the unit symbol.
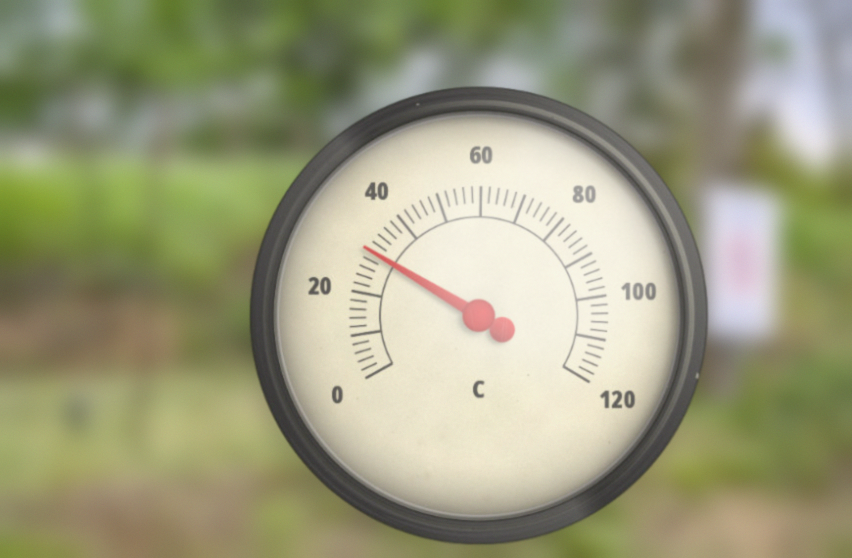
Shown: 30 °C
